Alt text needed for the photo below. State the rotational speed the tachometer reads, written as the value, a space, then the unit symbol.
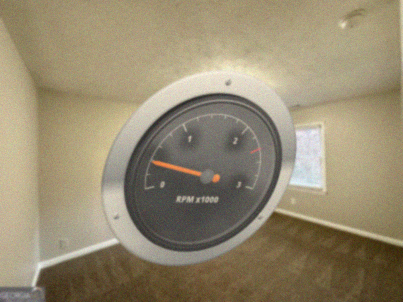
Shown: 400 rpm
